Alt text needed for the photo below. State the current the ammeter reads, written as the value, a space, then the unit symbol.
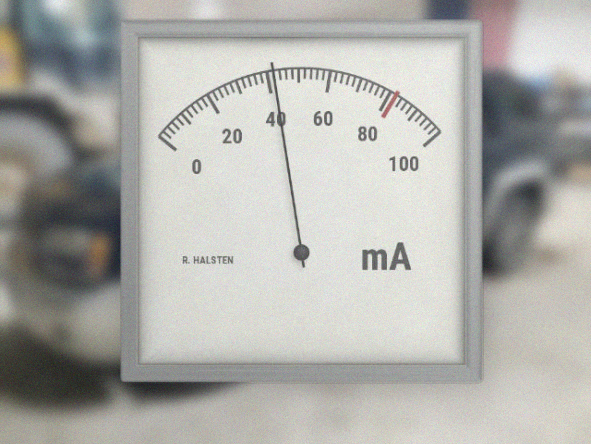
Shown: 42 mA
